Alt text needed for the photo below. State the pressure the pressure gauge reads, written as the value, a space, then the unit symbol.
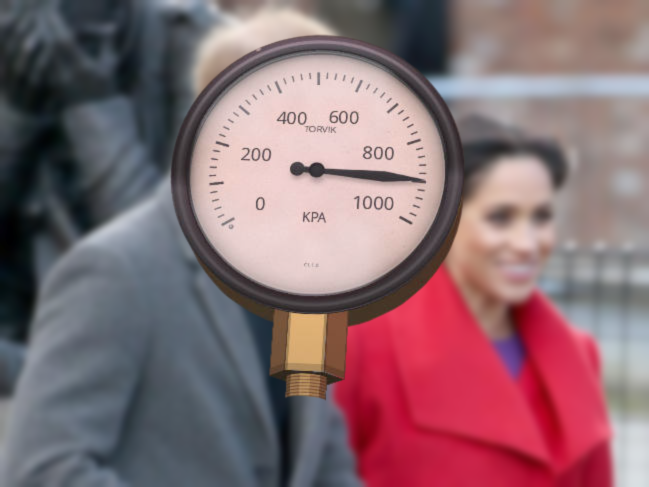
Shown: 900 kPa
